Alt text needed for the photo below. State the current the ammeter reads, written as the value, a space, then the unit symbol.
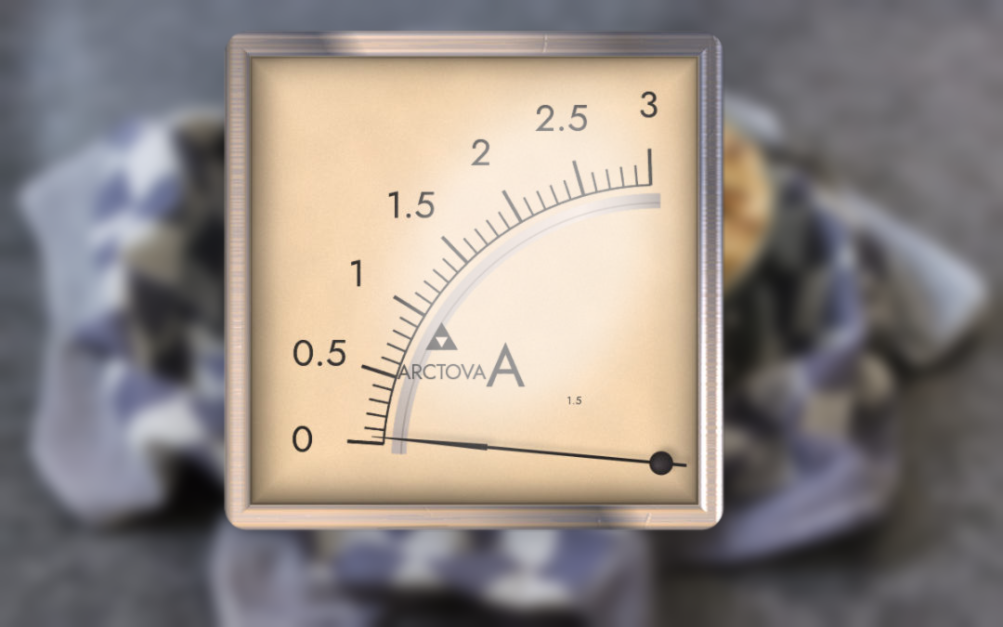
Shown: 0.05 A
